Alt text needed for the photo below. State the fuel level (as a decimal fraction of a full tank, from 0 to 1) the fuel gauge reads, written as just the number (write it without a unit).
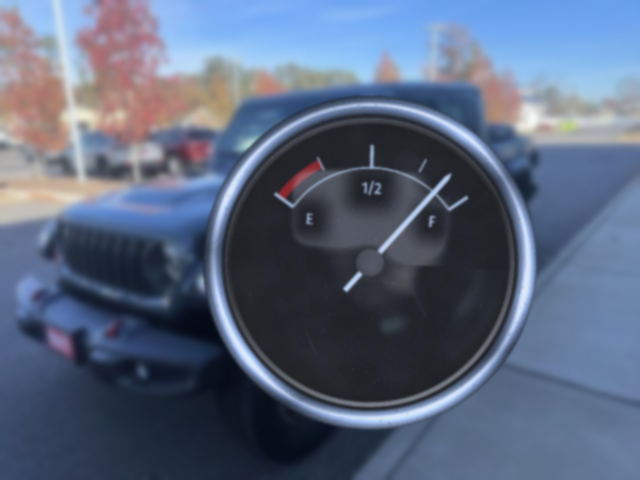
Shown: 0.875
